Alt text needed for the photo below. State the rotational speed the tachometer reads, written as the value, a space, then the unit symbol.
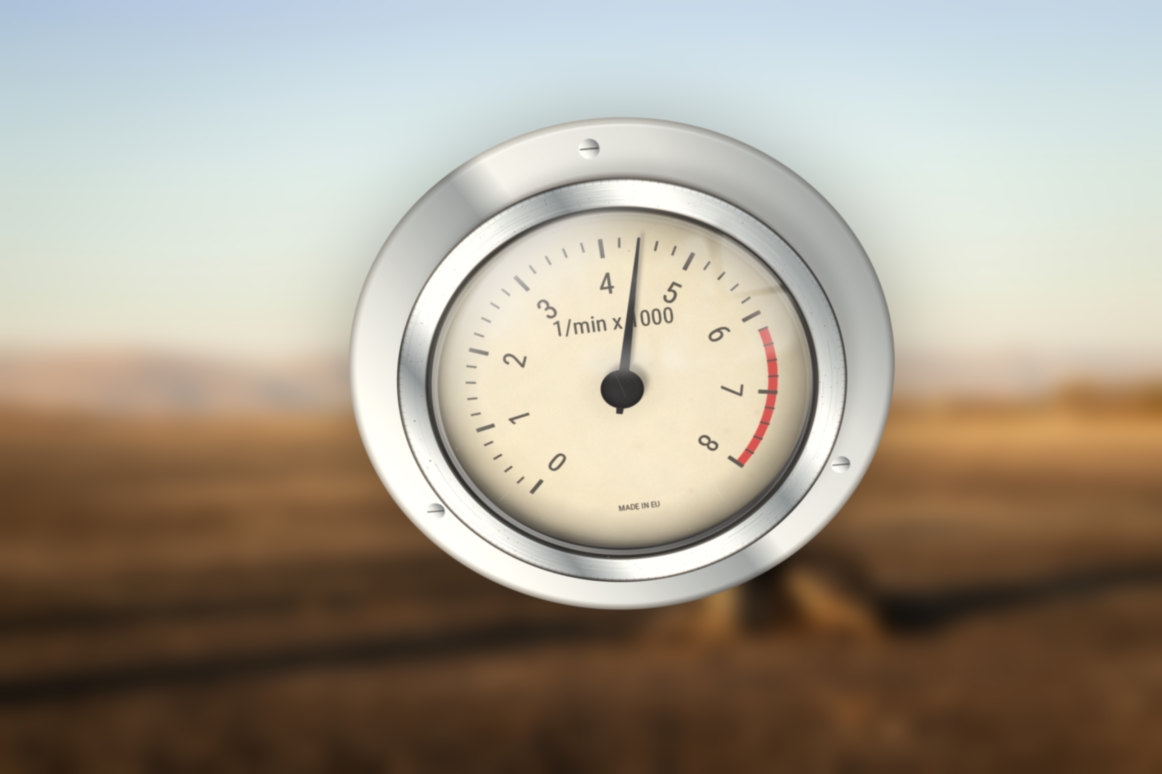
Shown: 4400 rpm
